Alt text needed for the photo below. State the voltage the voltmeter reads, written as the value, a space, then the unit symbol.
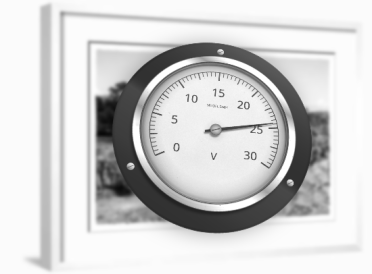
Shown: 24.5 V
